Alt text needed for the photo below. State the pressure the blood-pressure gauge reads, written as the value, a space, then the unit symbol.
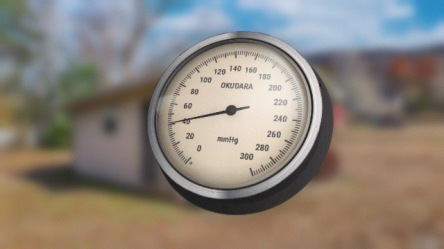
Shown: 40 mmHg
